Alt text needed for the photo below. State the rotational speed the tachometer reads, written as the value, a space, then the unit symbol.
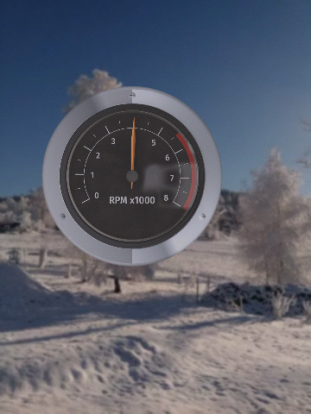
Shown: 4000 rpm
